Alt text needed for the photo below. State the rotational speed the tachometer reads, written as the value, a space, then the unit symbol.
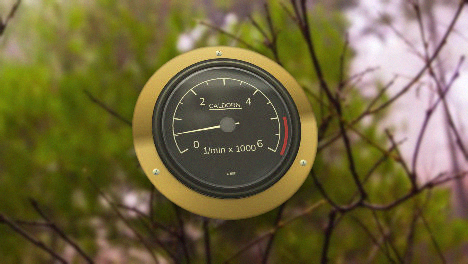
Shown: 500 rpm
